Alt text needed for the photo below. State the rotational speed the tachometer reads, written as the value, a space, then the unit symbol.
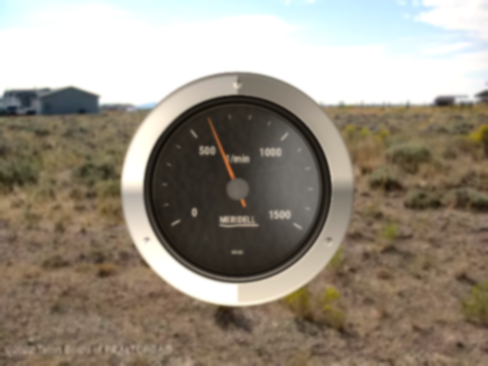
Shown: 600 rpm
